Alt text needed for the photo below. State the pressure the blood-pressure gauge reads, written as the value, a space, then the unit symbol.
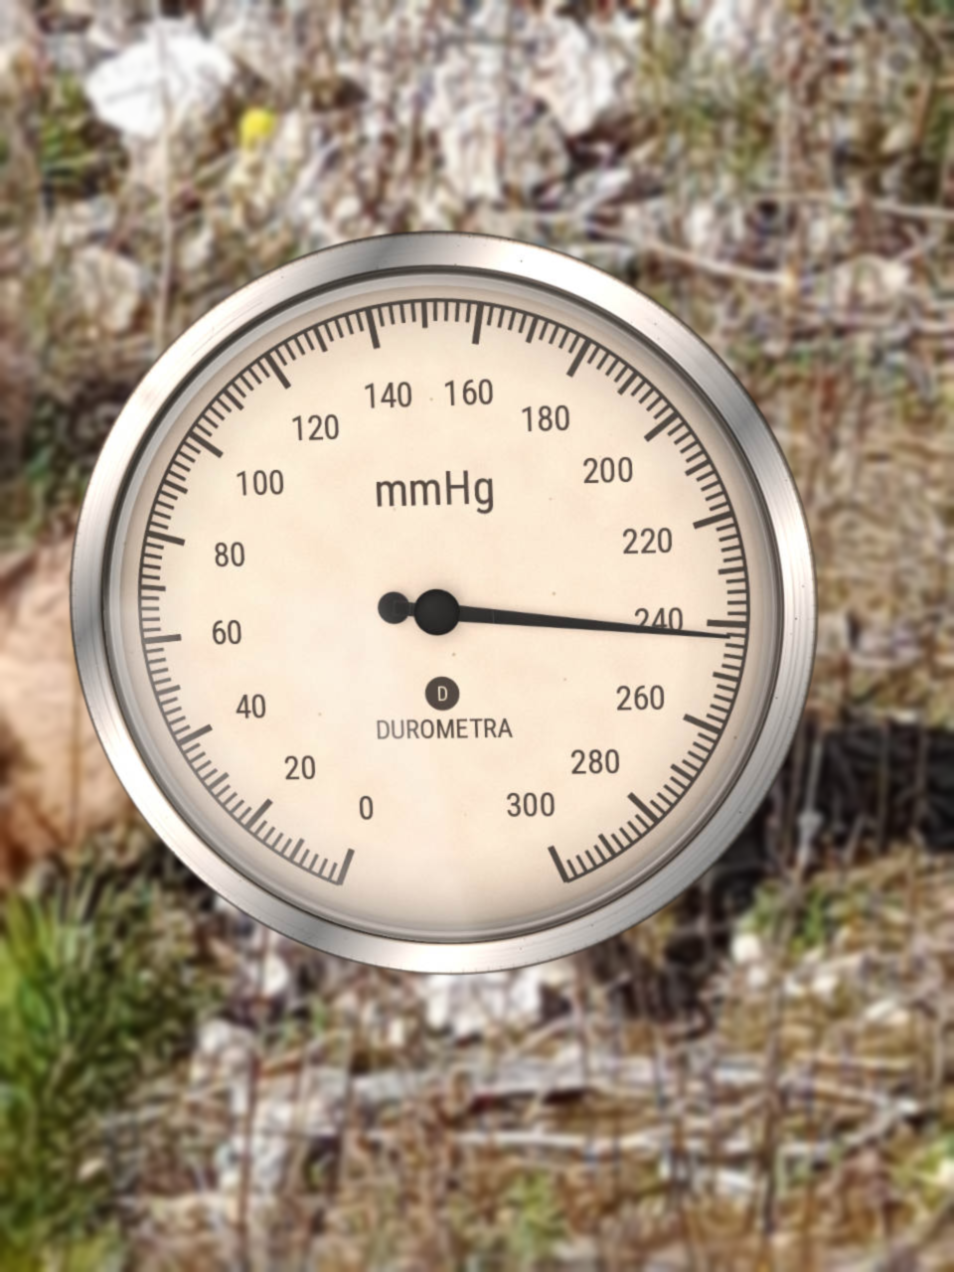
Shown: 242 mmHg
